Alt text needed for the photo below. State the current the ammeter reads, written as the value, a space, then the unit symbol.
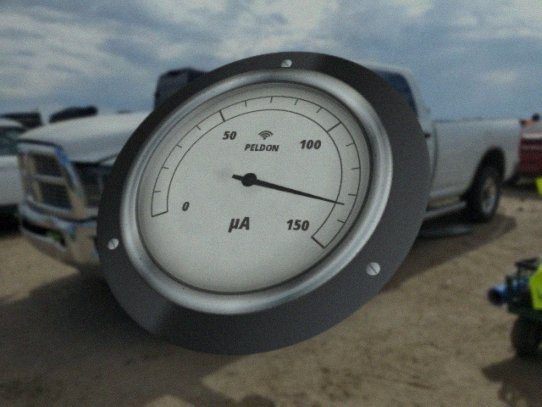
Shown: 135 µA
